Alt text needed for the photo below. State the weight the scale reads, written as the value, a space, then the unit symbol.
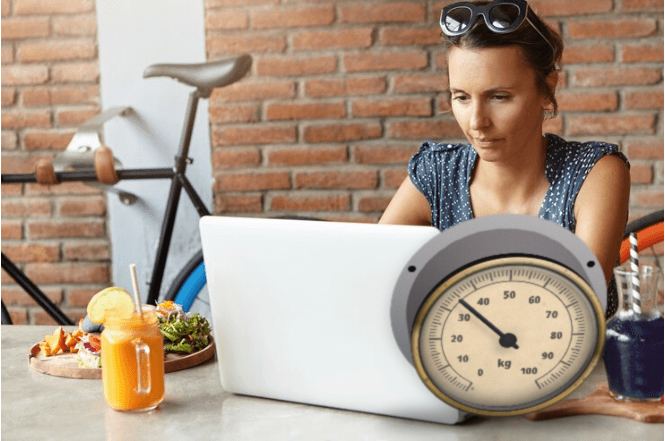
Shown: 35 kg
